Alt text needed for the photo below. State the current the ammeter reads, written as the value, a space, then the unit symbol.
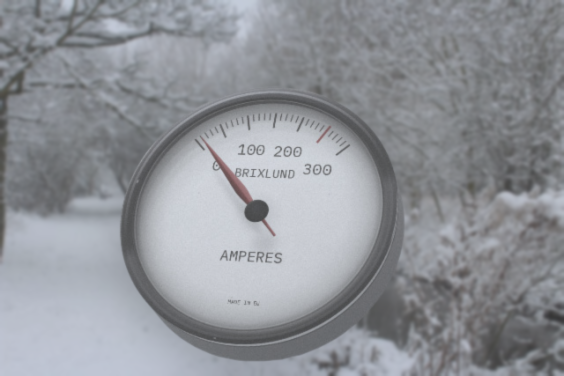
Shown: 10 A
